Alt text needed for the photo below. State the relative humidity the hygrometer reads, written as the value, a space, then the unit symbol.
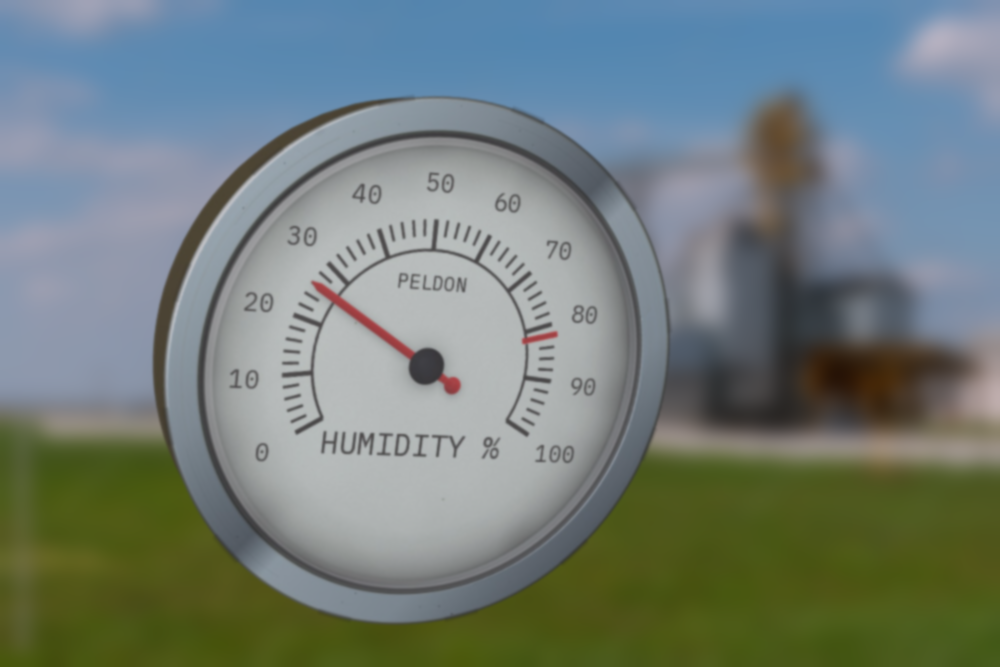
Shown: 26 %
